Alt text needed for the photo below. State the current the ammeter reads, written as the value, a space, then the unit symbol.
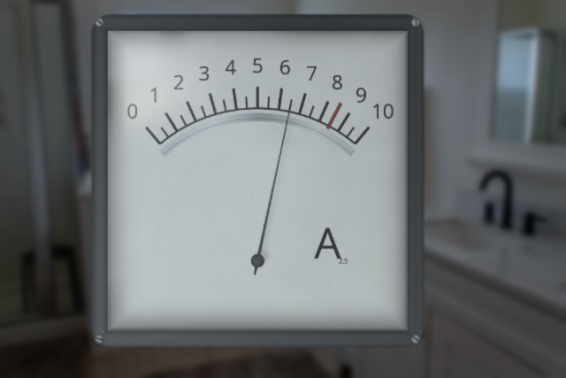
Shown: 6.5 A
